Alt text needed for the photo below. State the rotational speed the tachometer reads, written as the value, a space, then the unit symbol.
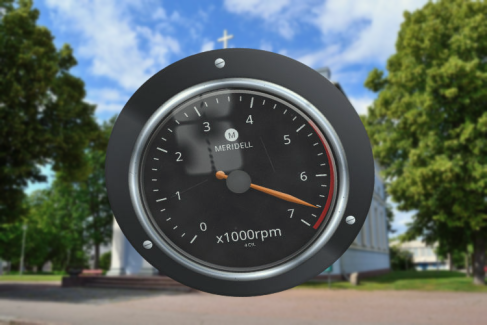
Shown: 6600 rpm
